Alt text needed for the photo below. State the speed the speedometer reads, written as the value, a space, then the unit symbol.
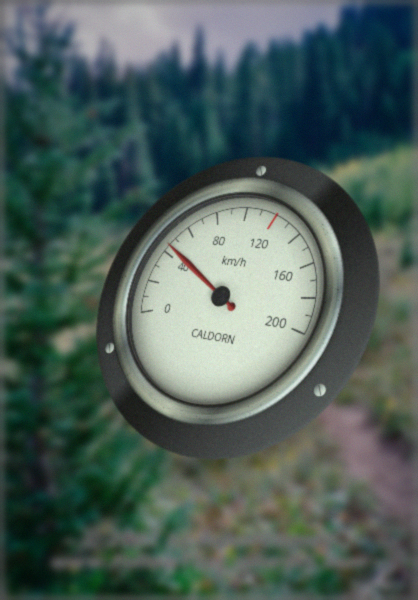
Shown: 45 km/h
